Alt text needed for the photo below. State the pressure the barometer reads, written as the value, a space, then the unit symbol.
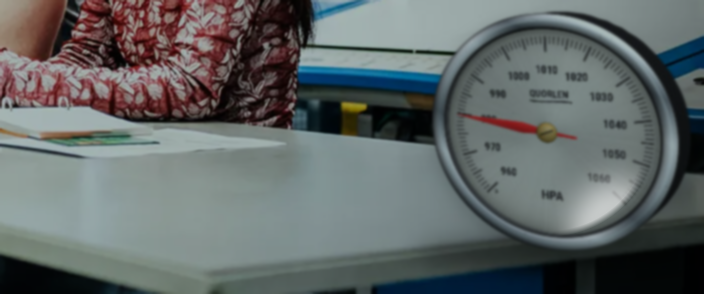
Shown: 980 hPa
